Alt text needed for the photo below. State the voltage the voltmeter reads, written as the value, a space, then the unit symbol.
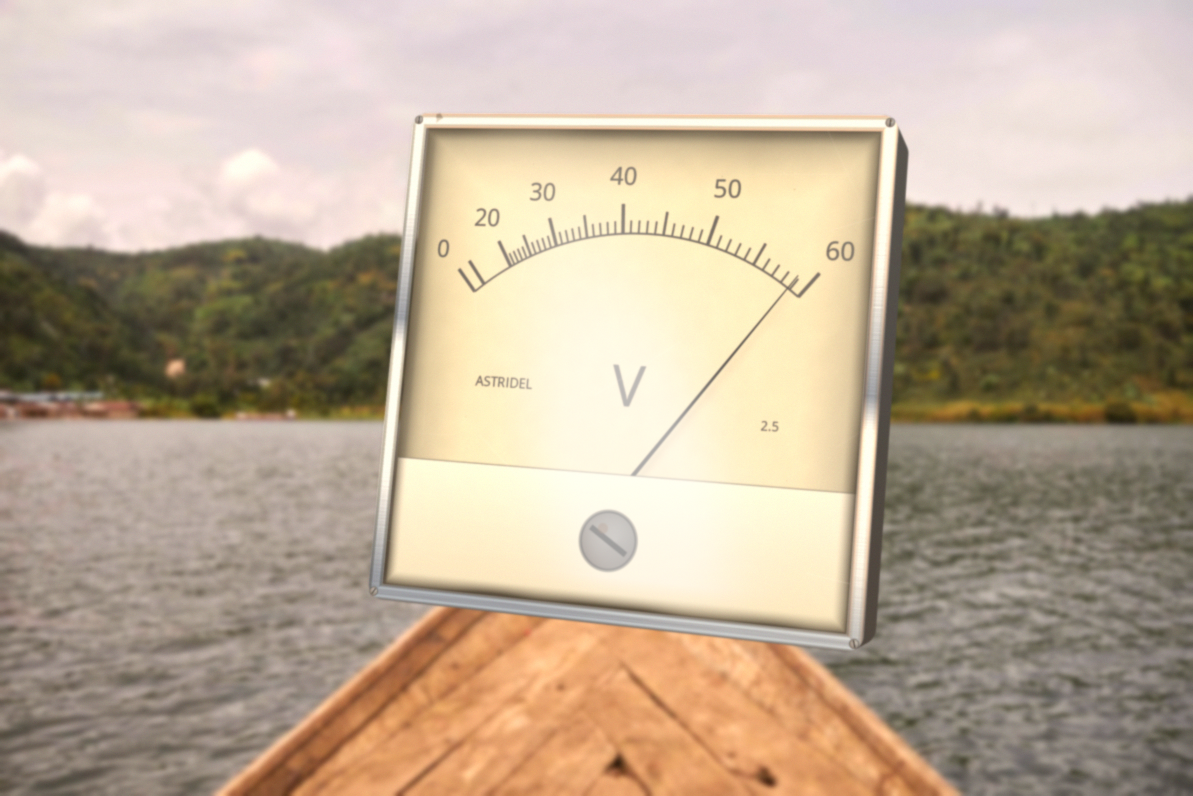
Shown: 59 V
